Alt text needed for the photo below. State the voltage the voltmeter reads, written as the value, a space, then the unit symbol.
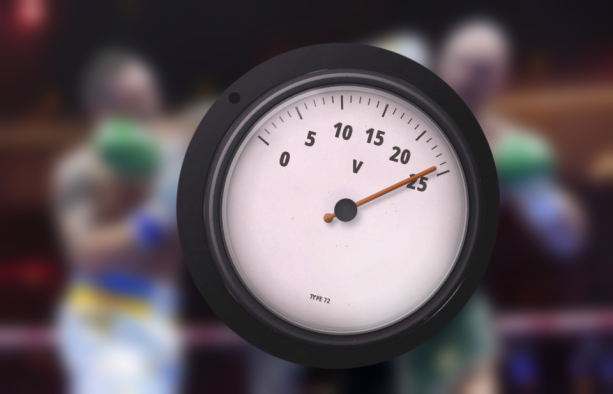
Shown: 24 V
